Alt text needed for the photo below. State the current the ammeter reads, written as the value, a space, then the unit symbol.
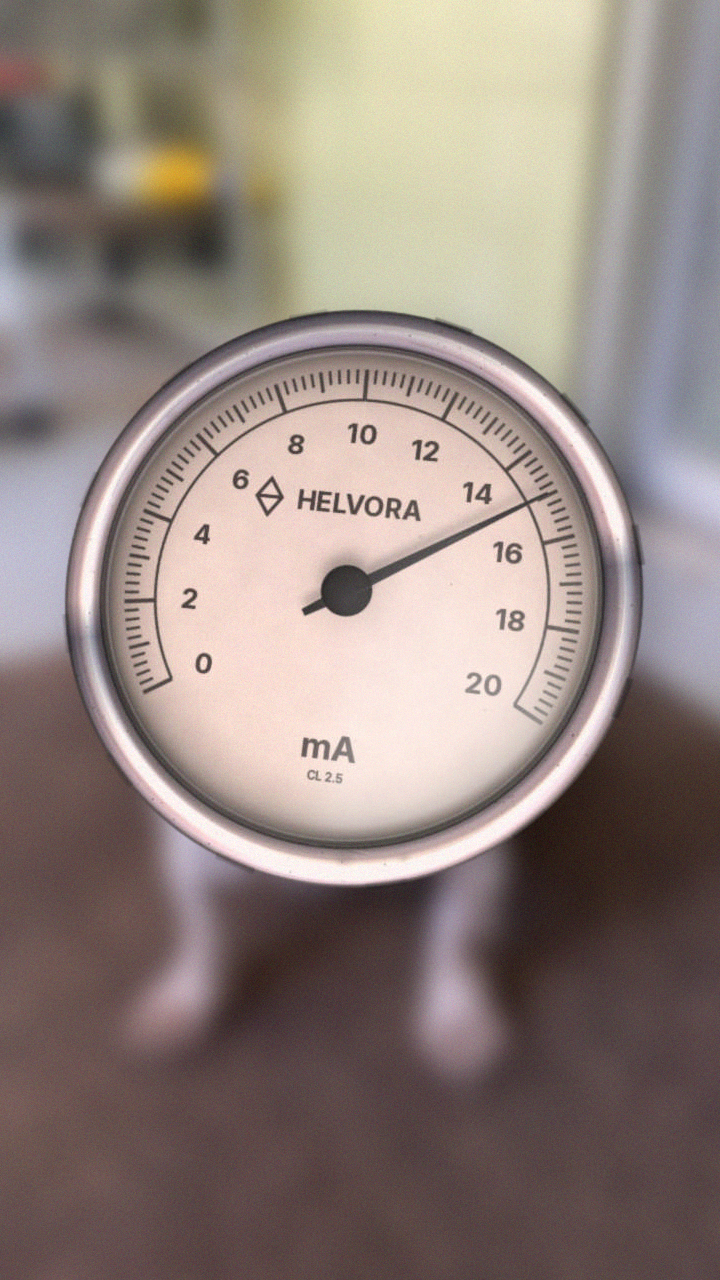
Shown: 15 mA
